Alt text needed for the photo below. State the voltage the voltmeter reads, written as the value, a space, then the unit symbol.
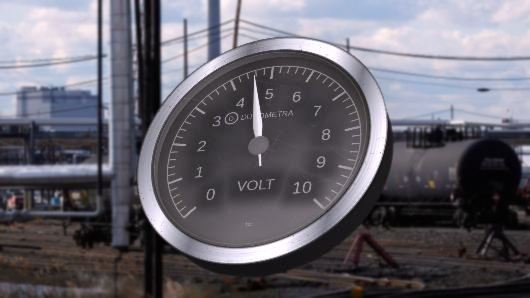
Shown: 4.6 V
